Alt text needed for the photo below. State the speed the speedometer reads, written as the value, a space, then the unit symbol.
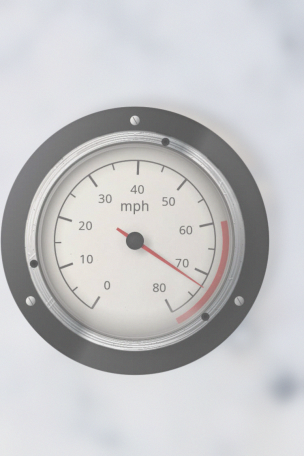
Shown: 72.5 mph
